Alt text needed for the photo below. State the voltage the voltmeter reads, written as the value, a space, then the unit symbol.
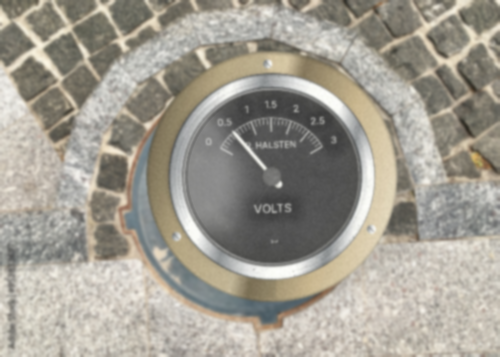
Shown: 0.5 V
